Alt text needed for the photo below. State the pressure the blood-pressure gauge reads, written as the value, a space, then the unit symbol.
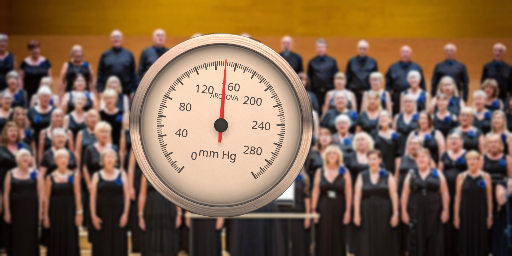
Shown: 150 mmHg
